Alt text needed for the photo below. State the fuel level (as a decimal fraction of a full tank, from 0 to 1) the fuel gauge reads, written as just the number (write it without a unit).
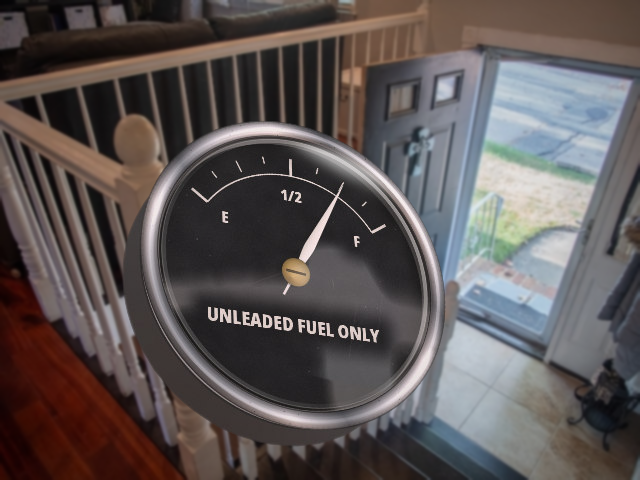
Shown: 0.75
